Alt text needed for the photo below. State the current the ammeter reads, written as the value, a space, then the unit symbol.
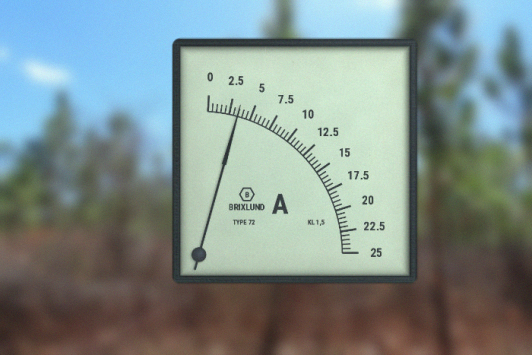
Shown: 3.5 A
